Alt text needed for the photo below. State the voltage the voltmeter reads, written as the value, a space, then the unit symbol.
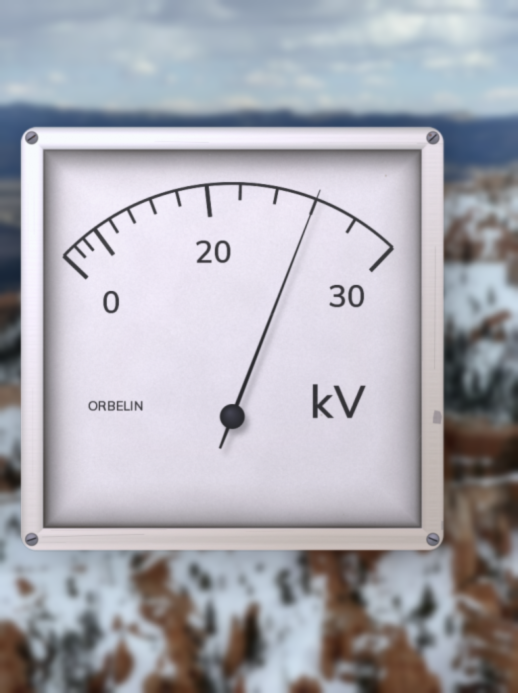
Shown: 26 kV
